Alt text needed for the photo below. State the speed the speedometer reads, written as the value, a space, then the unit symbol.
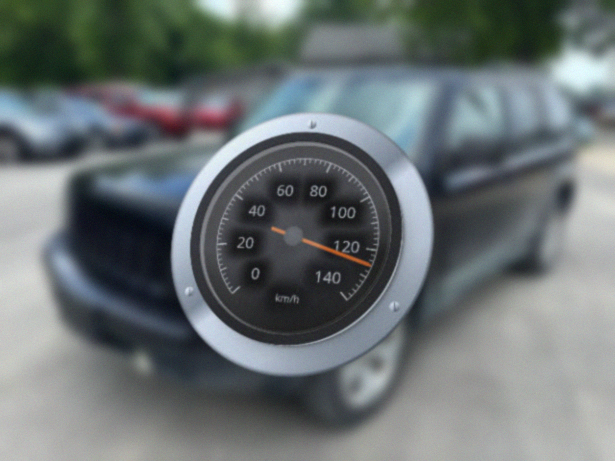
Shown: 126 km/h
